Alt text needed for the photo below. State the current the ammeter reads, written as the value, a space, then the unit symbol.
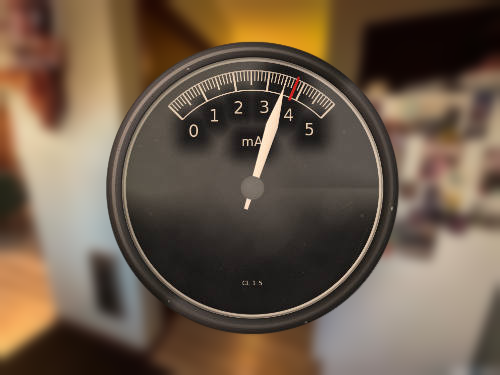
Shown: 3.5 mA
